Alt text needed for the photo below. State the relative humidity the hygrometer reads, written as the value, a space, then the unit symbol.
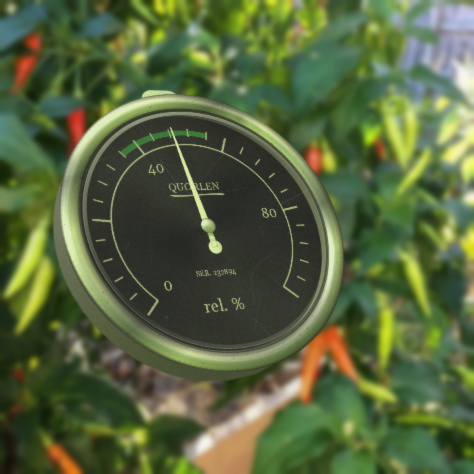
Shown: 48 %
